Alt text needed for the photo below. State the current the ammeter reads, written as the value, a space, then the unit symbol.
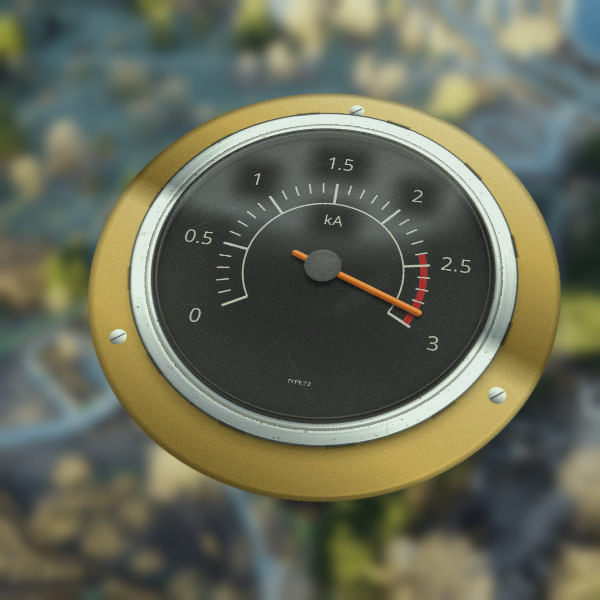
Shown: 2.9 kA
